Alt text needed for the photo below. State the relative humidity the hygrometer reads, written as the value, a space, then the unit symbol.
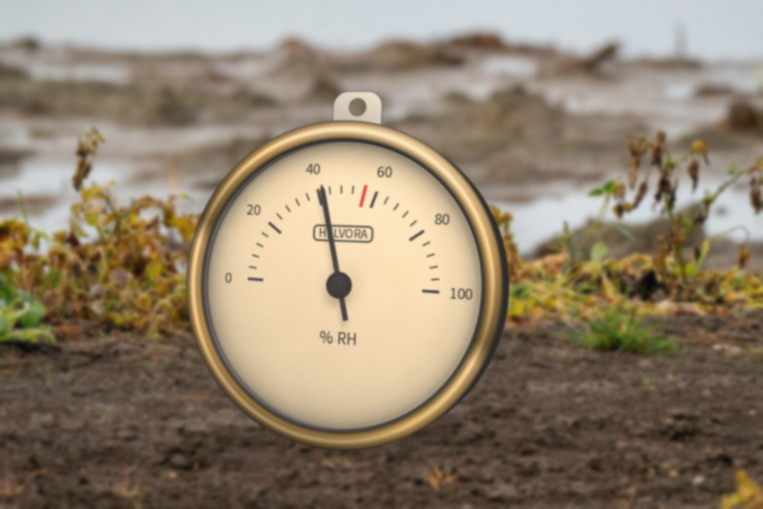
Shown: 42 %
